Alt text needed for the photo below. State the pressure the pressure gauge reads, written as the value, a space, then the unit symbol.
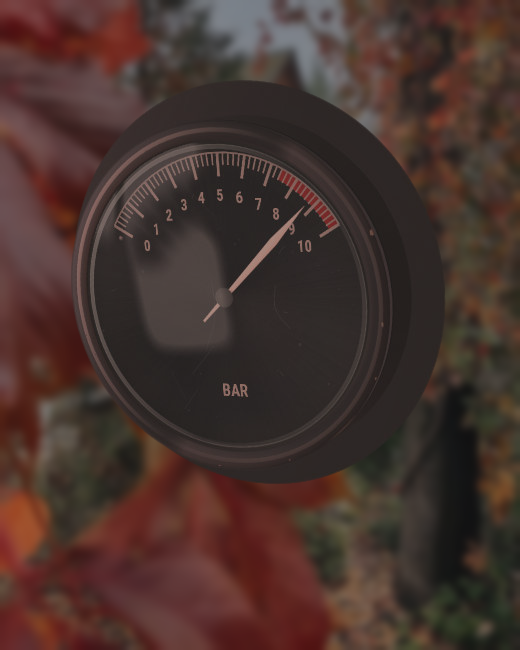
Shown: 8.8 bar
